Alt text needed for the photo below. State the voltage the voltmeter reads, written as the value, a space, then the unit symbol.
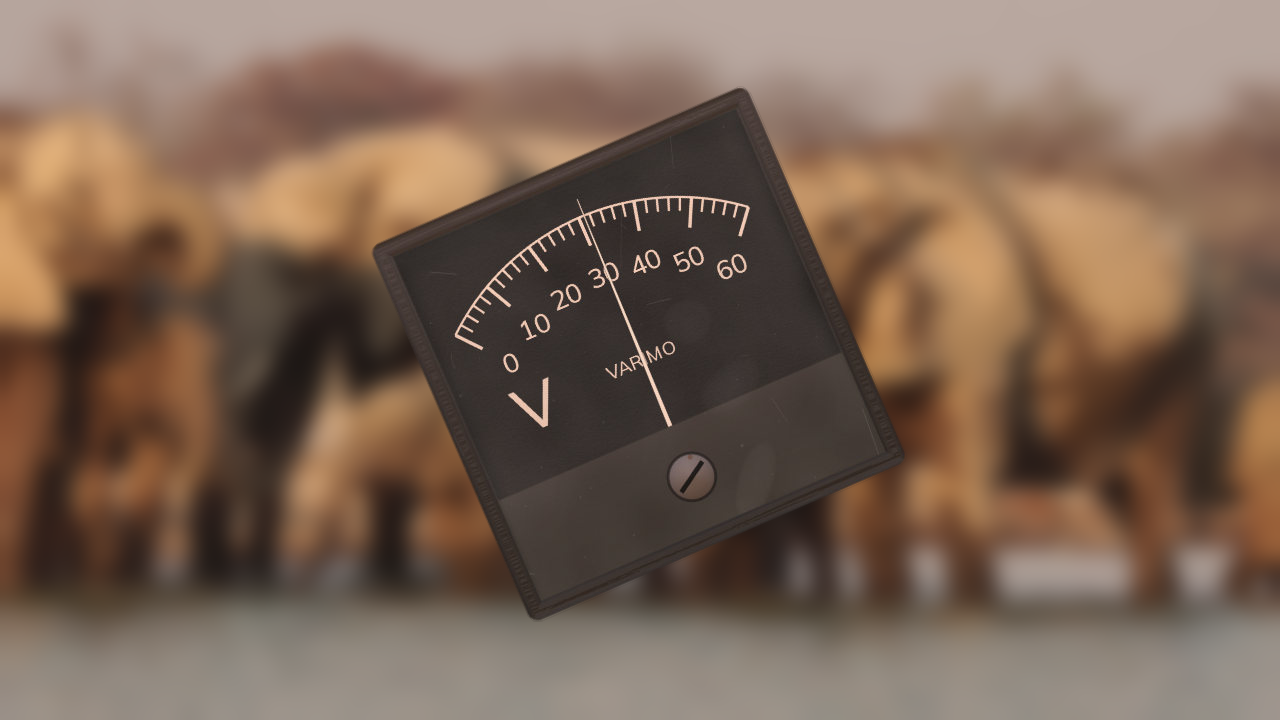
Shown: 31 V
